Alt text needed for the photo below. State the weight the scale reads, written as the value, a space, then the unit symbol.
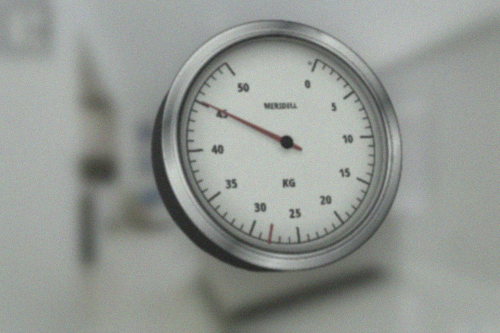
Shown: 45 kg
